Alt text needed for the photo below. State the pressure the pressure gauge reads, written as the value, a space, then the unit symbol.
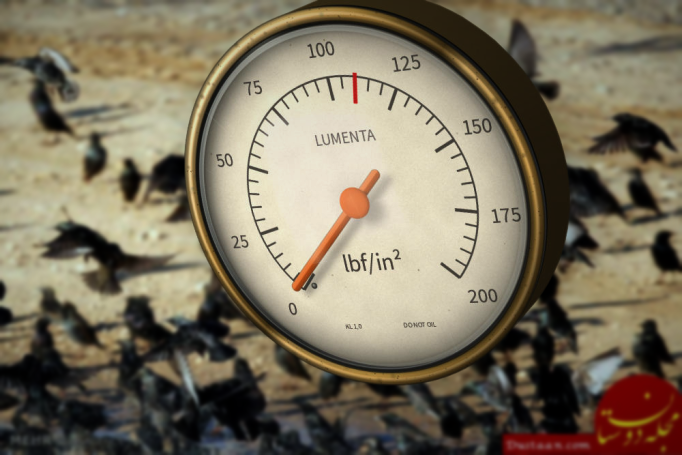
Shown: 2.5 psi
